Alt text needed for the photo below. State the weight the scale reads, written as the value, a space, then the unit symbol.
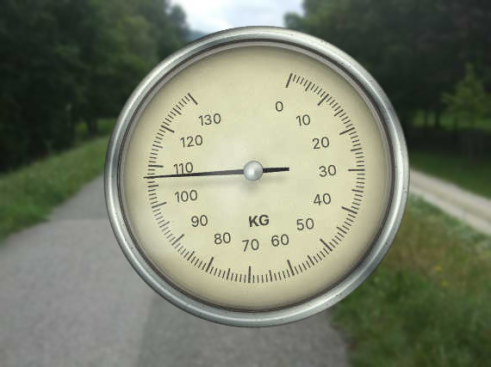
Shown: 107 kg
